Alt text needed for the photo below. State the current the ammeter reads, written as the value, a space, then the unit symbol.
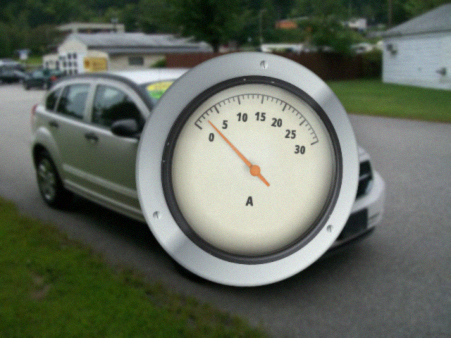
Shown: 2 A
